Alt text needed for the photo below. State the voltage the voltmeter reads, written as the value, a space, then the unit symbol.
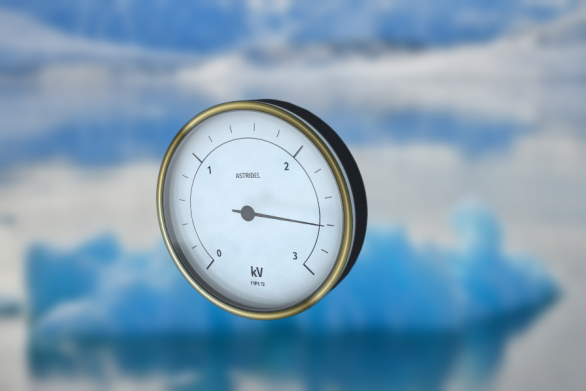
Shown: 2.6 kV
